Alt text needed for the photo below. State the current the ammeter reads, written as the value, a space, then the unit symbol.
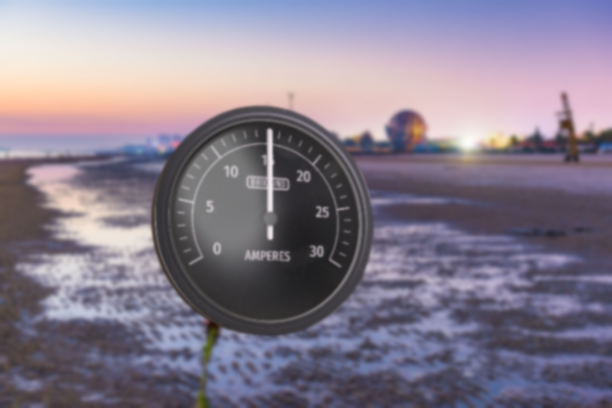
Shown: 15 A
